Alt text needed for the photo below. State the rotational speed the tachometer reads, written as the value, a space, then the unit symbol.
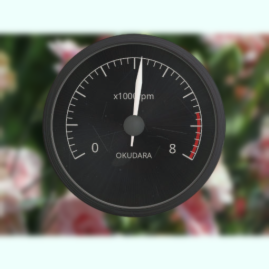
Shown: 4200 rpm
